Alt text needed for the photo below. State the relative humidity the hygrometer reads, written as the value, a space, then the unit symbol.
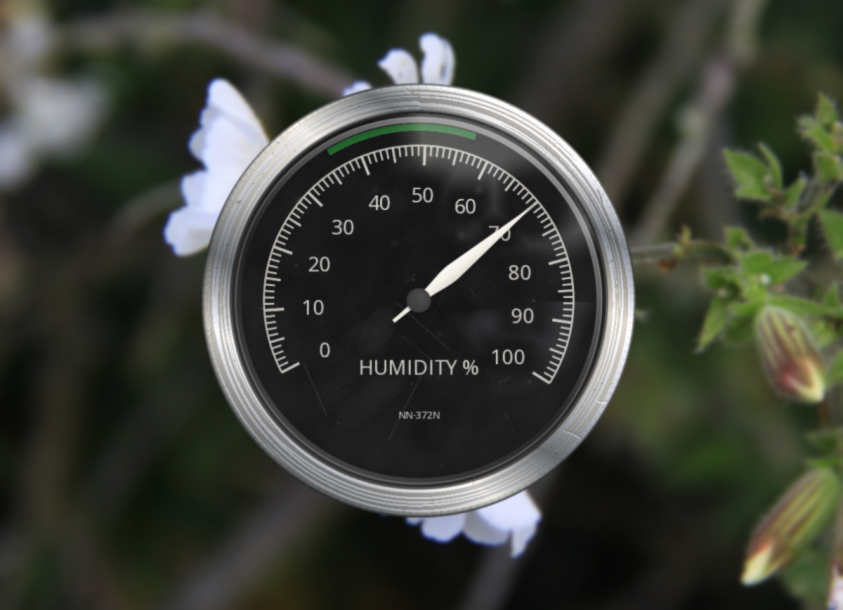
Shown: 70 %
